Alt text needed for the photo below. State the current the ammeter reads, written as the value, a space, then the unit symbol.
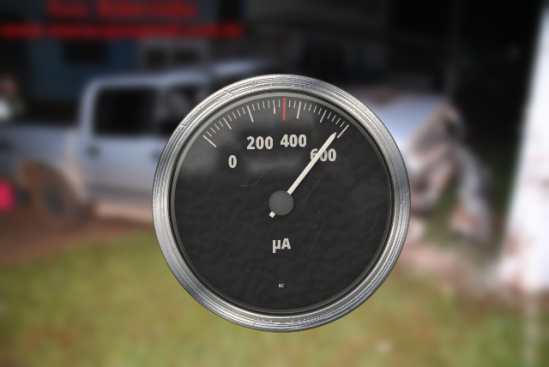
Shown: 580 µA
